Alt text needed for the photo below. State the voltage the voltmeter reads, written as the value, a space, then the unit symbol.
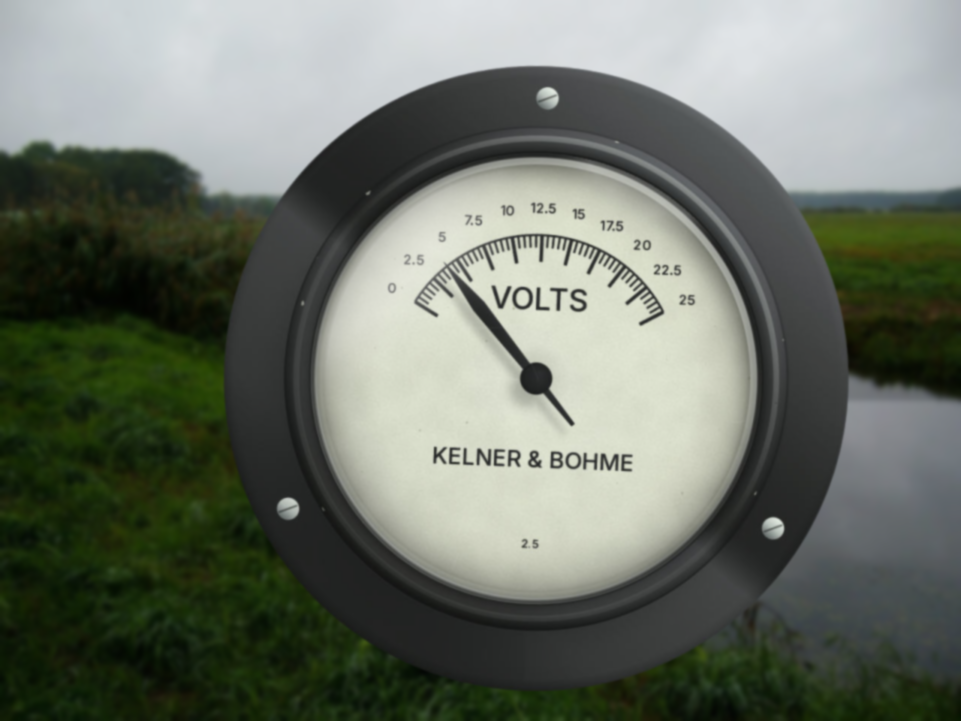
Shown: 4 V
